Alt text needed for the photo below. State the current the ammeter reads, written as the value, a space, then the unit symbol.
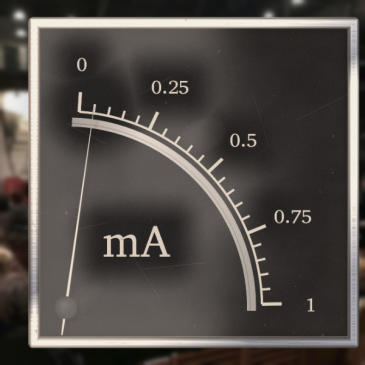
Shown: 0.05 mA
